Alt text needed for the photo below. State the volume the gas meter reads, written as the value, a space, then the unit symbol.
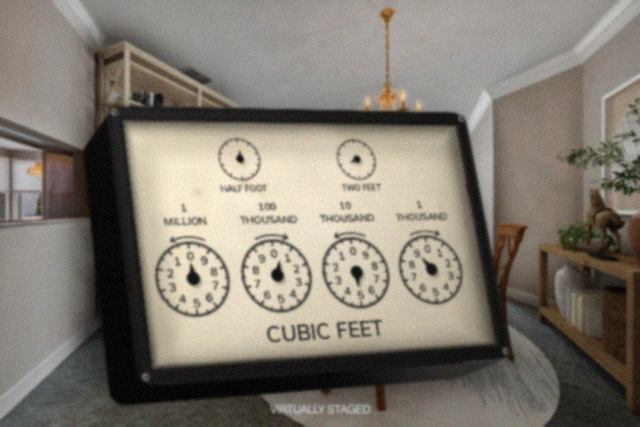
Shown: 4900 ft³
